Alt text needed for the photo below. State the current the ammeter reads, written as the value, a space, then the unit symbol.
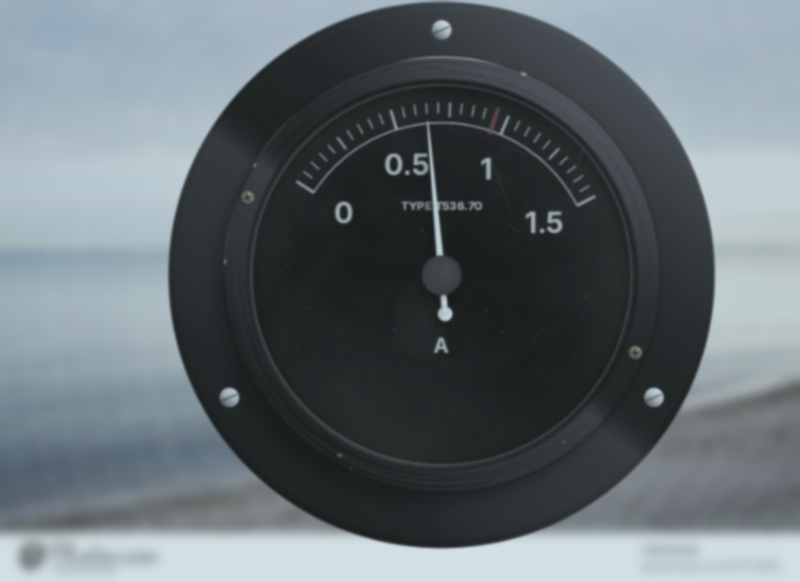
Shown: 0.65 A
